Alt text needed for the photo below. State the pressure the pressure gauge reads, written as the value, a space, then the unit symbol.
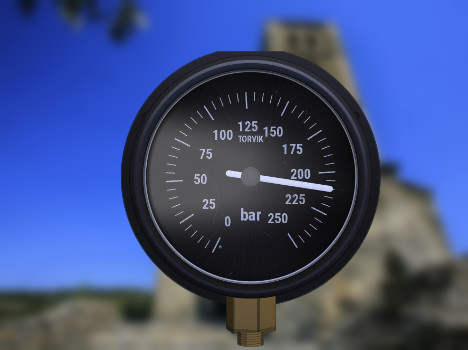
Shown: 210 bar
